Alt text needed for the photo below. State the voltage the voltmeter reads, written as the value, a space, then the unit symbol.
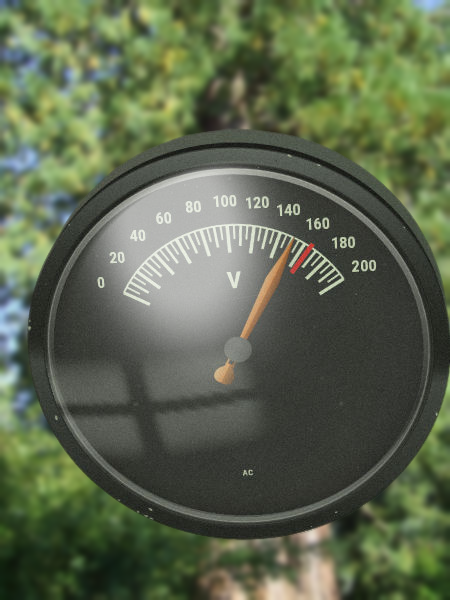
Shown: 150 V
